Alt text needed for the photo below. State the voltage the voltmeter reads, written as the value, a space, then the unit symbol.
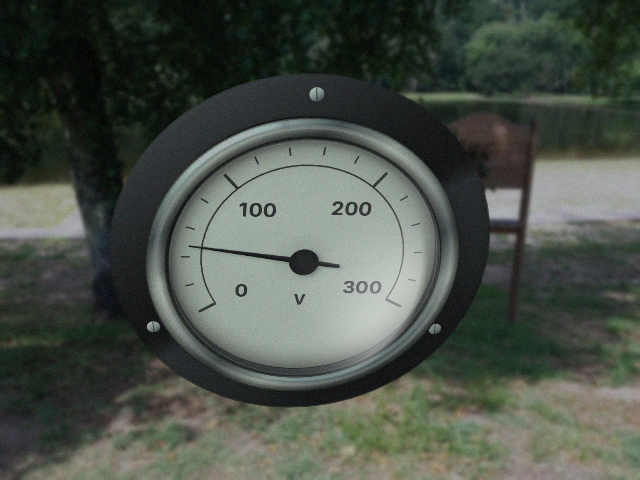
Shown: 50 V
